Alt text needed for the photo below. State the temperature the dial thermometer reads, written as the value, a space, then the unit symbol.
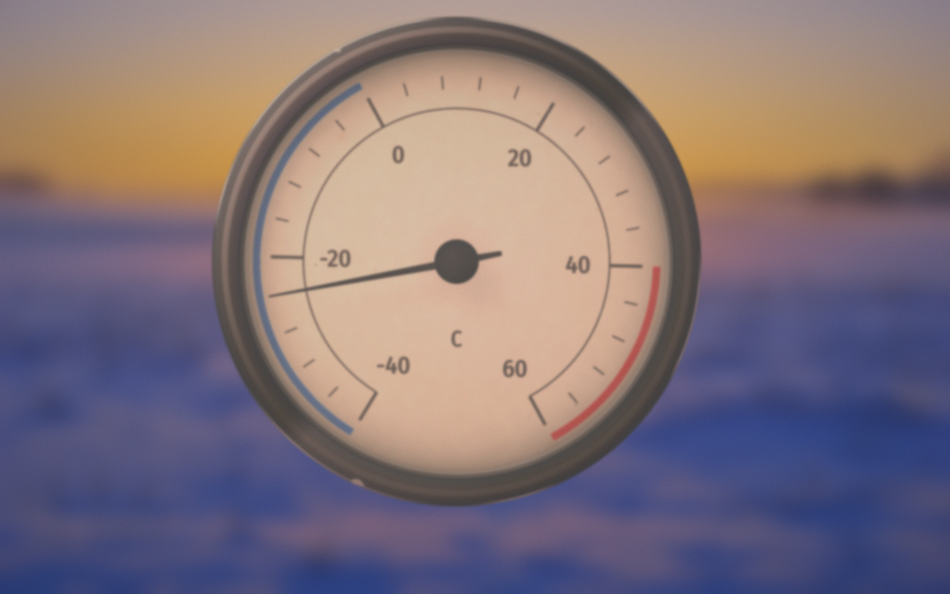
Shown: -24 °C
